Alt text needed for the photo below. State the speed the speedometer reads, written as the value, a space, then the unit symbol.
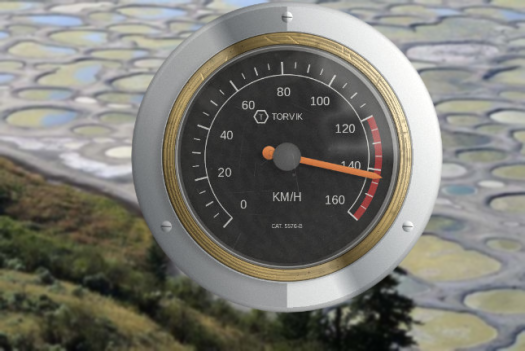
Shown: 142.5 km/h
